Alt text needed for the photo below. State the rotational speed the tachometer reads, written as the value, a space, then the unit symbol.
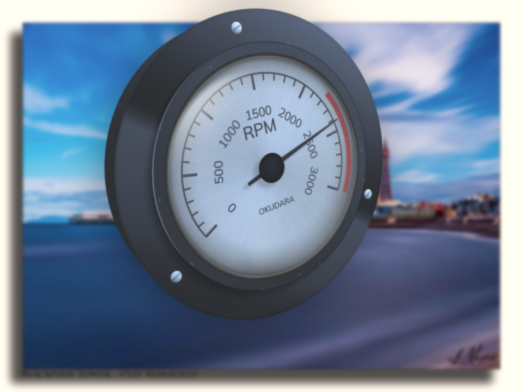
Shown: 2400 rpm
